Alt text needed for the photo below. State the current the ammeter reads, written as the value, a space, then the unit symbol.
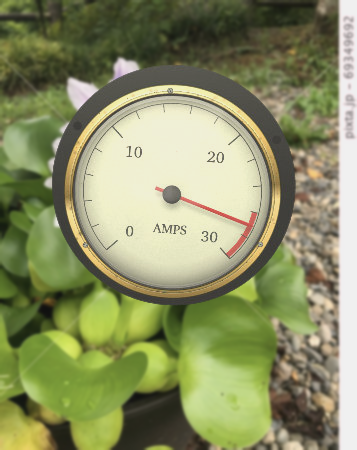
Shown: 27 A
